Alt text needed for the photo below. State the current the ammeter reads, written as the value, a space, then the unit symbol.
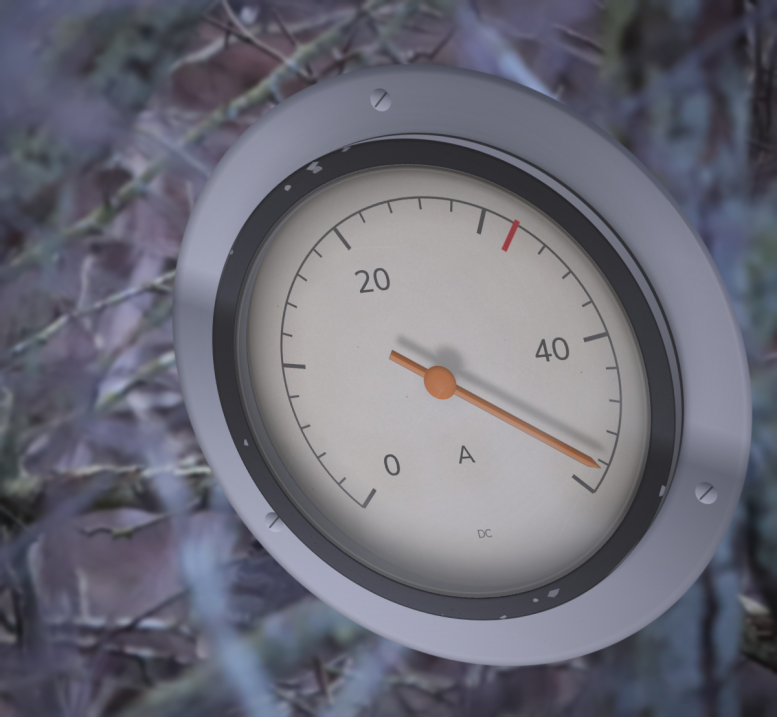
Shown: 48 A
